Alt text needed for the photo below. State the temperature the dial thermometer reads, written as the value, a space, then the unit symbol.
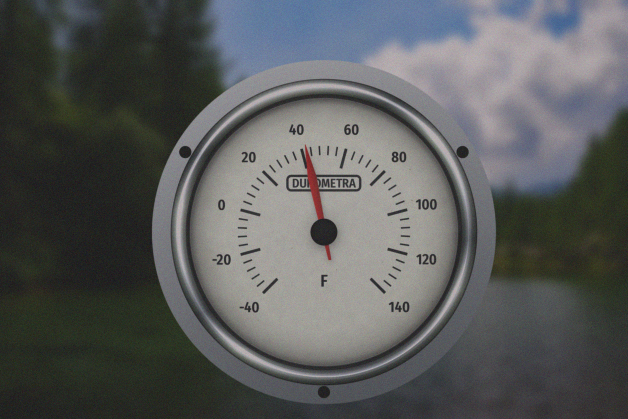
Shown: 42 °F
